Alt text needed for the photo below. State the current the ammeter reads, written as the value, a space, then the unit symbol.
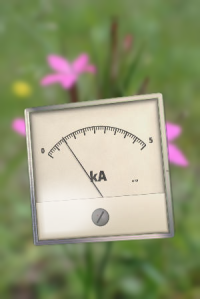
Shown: 1 kA
